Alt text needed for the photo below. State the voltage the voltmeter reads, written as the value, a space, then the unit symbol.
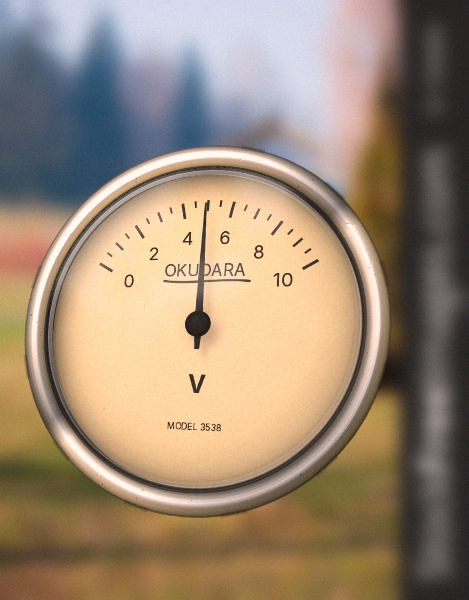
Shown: 5 V
